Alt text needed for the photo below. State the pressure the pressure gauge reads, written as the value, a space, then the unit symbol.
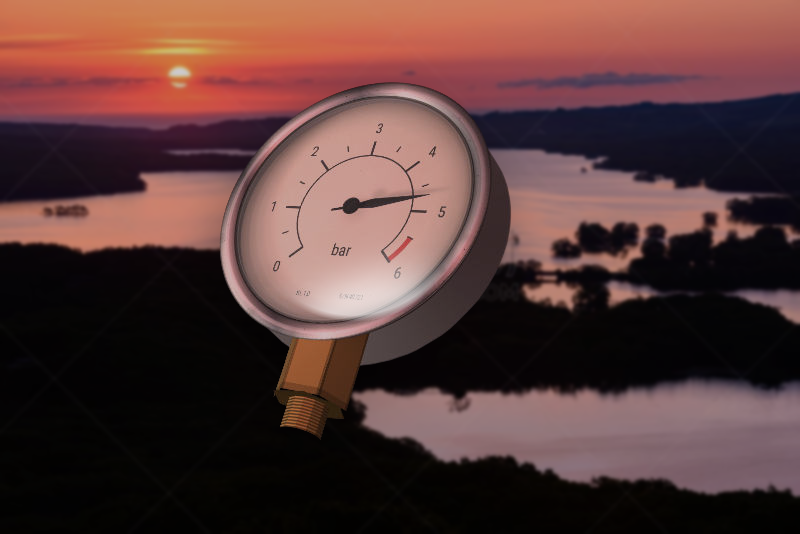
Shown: 4.75 bar
